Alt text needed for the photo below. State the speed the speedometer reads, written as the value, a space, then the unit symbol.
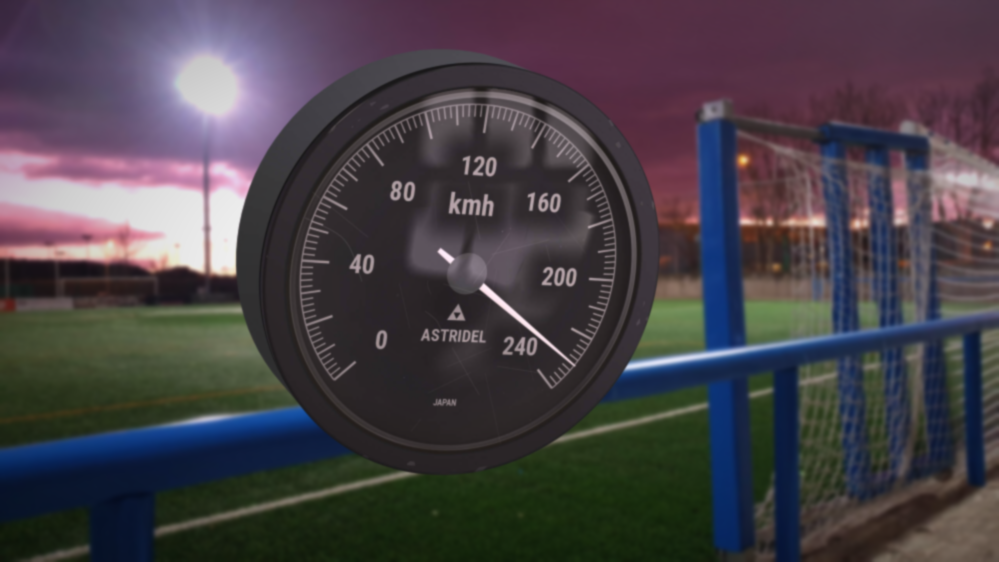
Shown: 230 km/h
